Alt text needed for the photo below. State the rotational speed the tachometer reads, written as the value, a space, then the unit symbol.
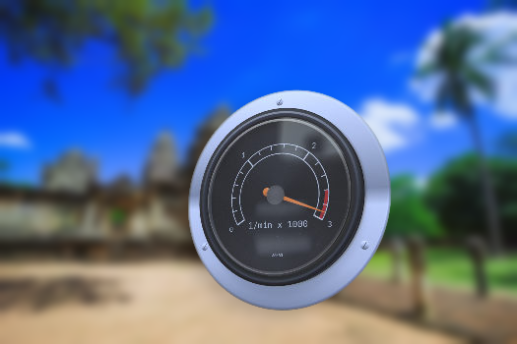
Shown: 2900 rpm
